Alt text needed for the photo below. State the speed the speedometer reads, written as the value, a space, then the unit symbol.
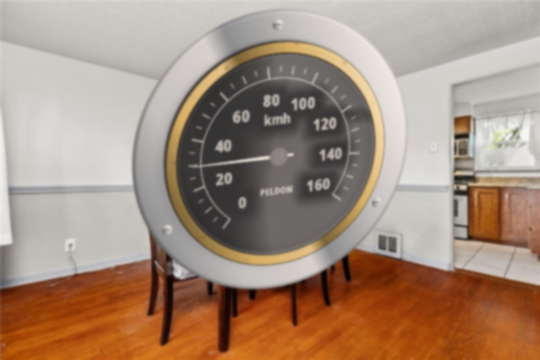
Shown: 30 km/h
